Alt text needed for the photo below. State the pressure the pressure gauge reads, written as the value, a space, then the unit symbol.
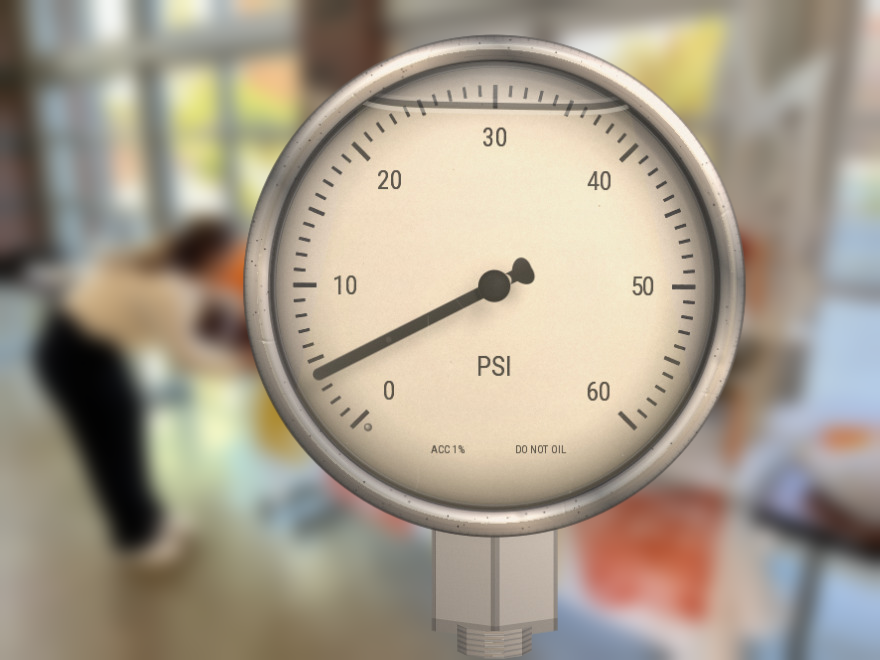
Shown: 4 psi
